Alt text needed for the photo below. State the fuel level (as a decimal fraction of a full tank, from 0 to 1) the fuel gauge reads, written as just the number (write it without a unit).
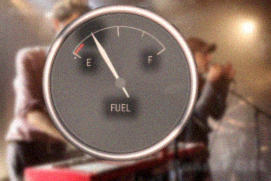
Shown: 0.25
